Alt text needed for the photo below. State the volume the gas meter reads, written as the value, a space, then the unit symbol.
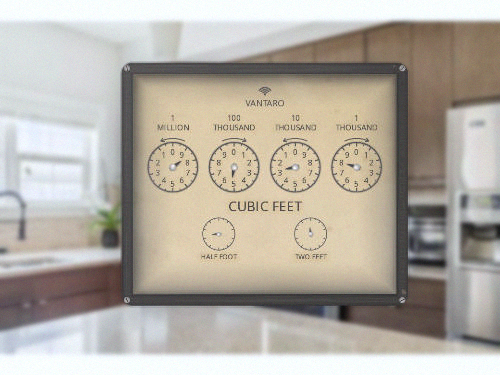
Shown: 852800 ft³
